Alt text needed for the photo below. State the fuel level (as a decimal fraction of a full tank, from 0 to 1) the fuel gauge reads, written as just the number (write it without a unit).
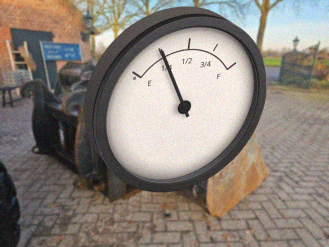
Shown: 0.25
